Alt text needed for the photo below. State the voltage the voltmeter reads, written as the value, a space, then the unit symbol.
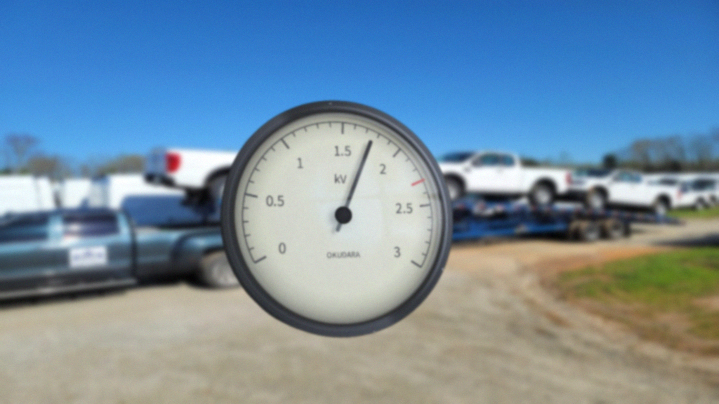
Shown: 1.75 kV
